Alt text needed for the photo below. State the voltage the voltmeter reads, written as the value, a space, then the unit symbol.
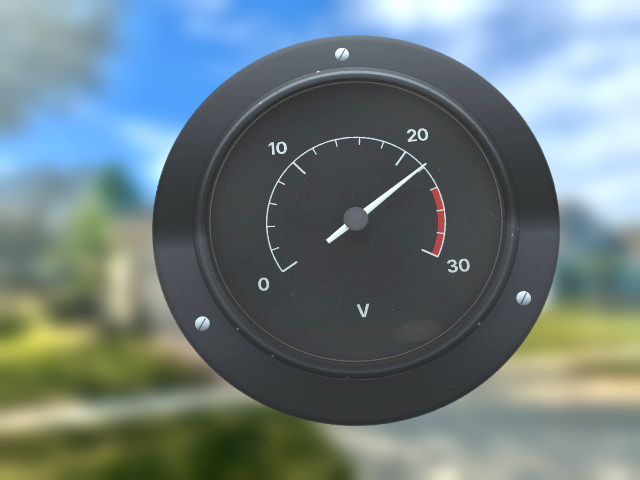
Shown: 22 V
